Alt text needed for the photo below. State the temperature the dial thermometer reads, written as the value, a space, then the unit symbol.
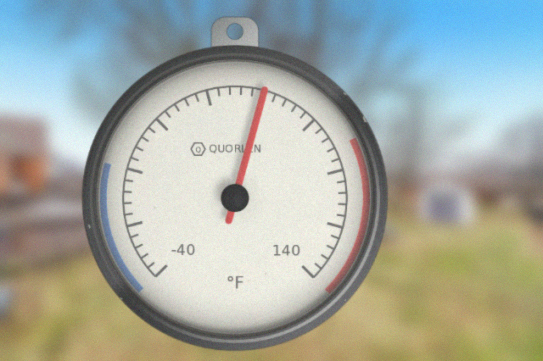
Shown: 60 °F
